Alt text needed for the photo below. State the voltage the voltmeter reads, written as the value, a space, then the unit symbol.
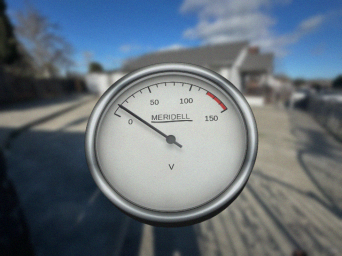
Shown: 10 V
